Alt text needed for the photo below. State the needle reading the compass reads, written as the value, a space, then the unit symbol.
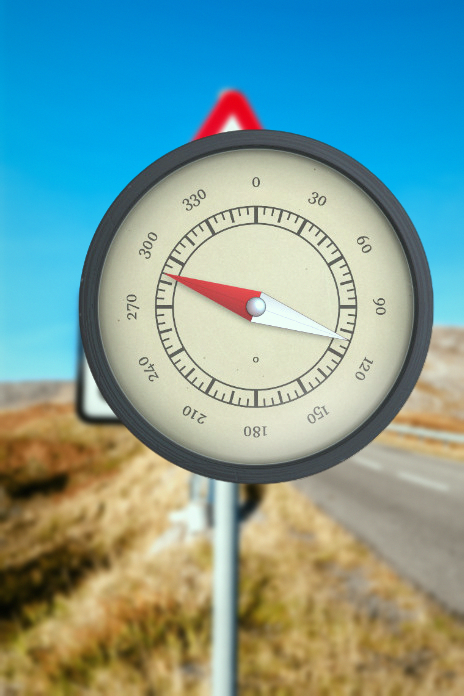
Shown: 290 °
